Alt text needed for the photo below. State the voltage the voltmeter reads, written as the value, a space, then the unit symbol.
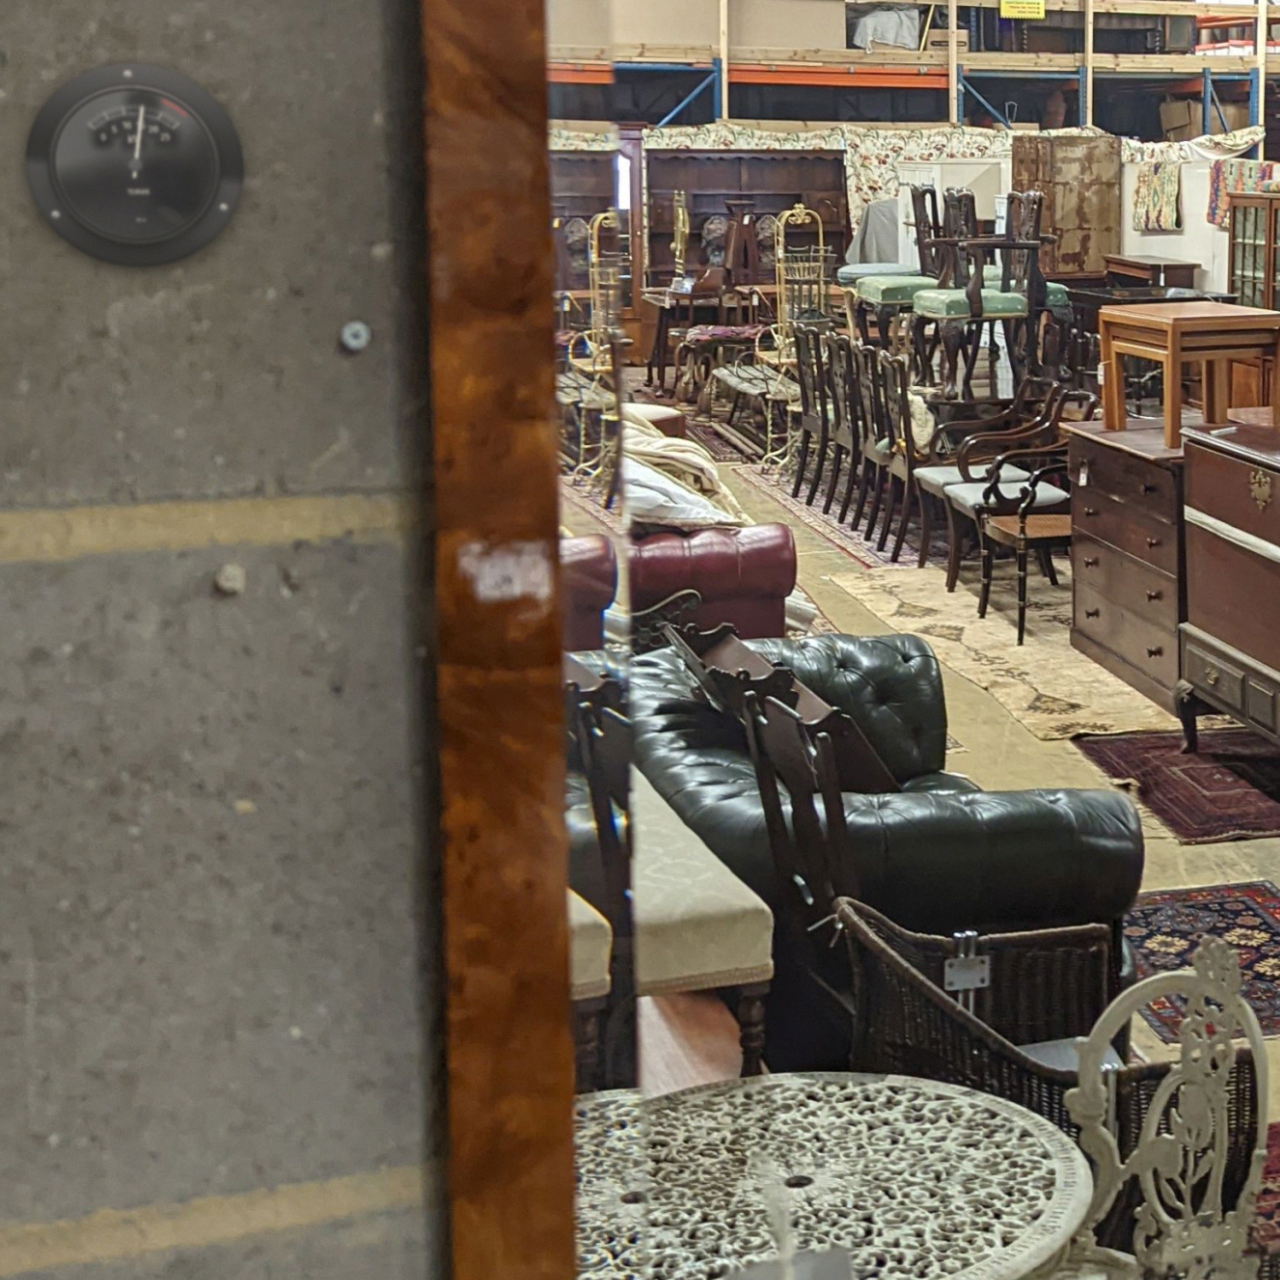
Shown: 15 kV
